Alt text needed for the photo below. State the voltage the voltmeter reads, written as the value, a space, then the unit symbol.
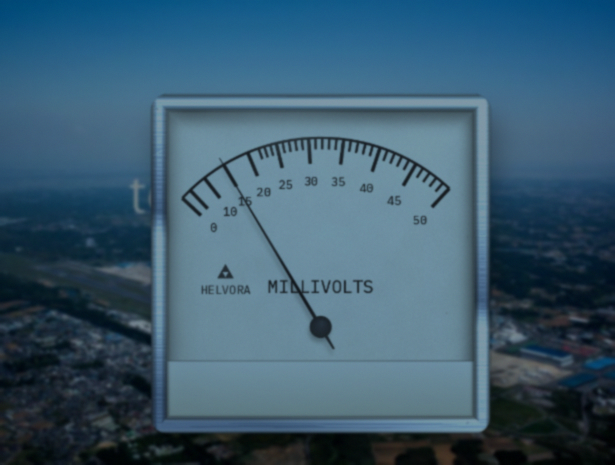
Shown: 15 mV
